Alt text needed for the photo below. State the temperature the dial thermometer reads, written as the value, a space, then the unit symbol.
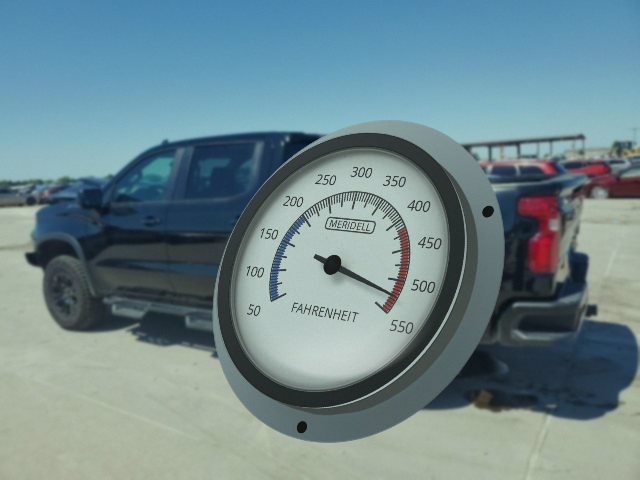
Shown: 525 °F
